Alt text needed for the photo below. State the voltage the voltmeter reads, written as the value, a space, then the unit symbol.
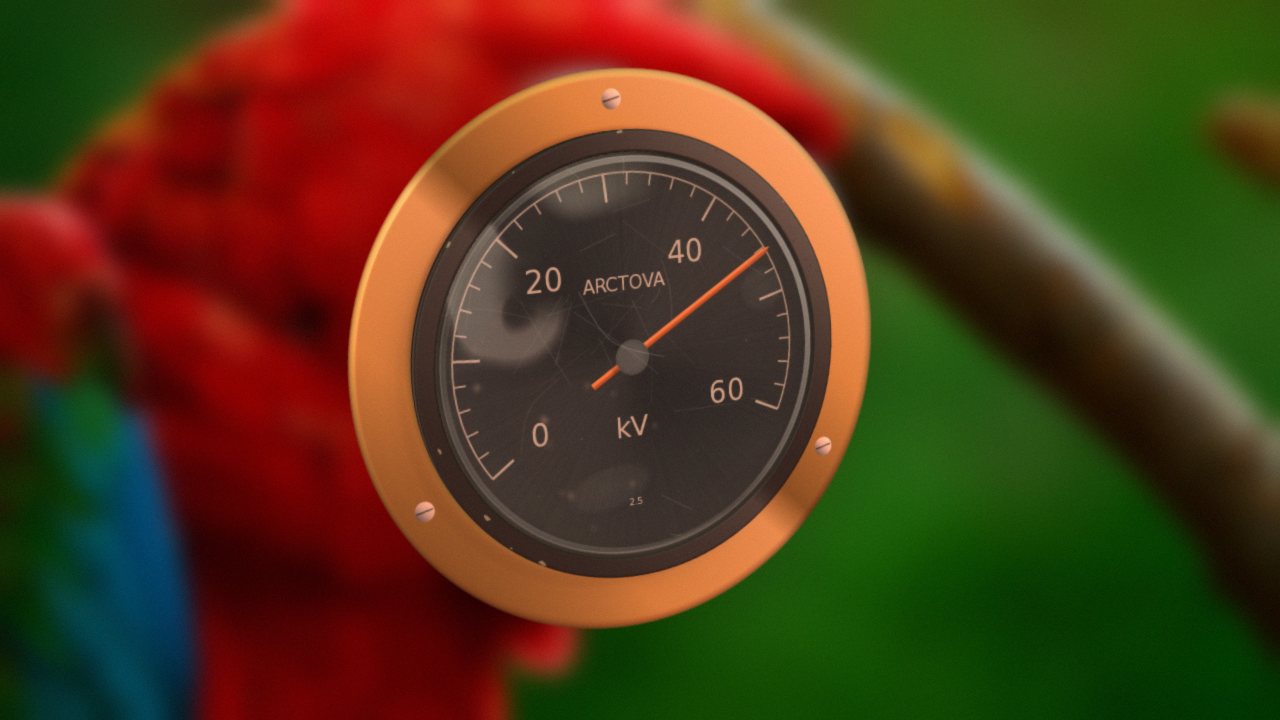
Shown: 46 kV
